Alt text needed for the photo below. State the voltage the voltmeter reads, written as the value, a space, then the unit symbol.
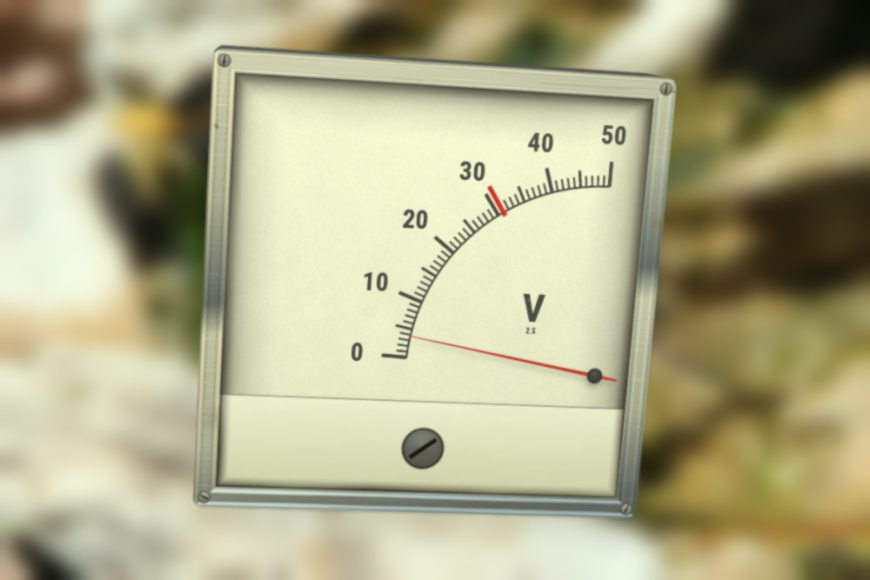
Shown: 4 V
